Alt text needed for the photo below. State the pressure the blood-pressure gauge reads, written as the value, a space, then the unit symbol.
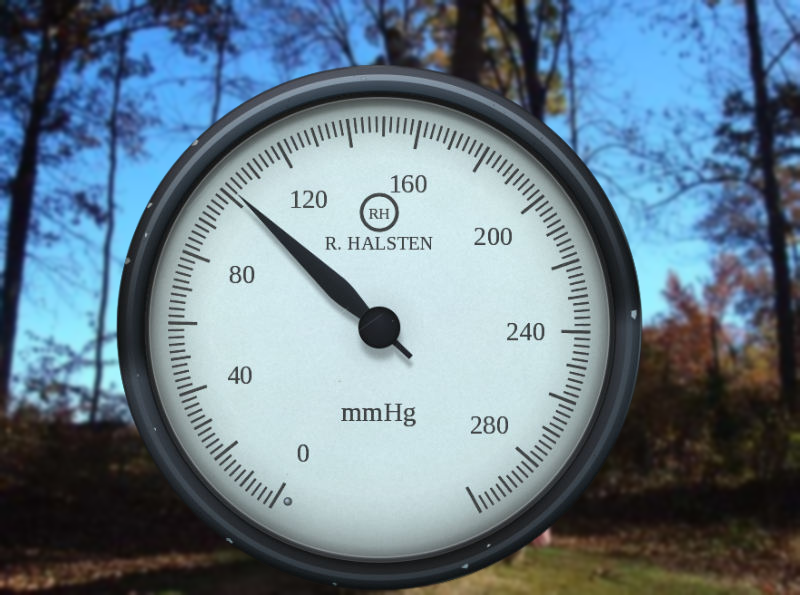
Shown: 102 mmHg
